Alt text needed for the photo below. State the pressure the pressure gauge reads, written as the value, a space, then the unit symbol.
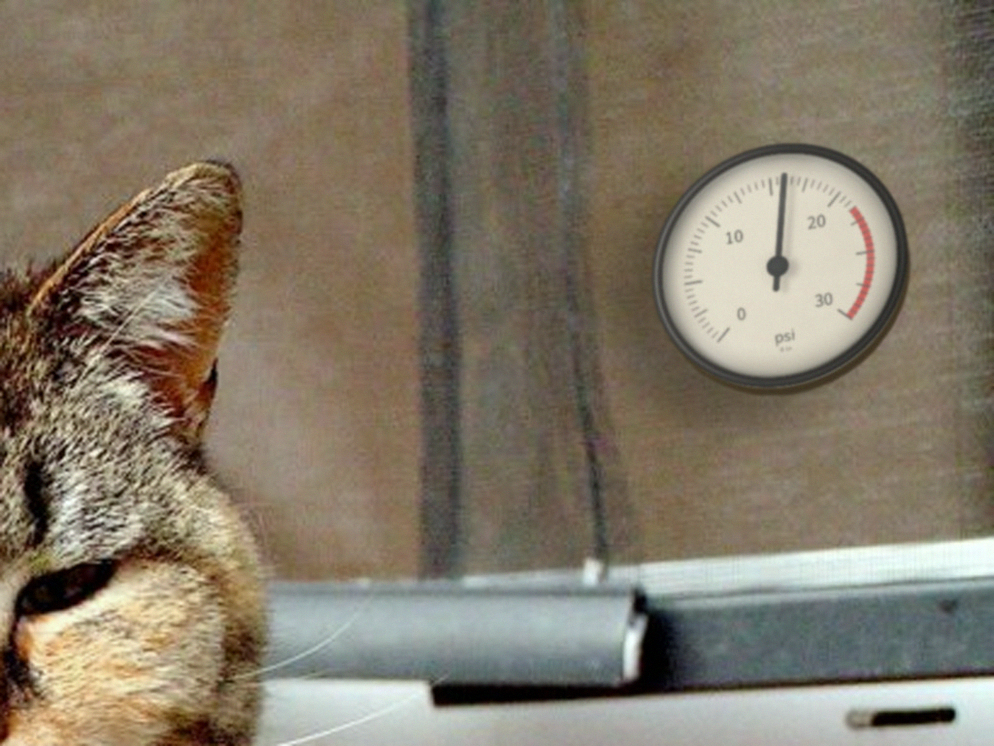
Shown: 16 psi
